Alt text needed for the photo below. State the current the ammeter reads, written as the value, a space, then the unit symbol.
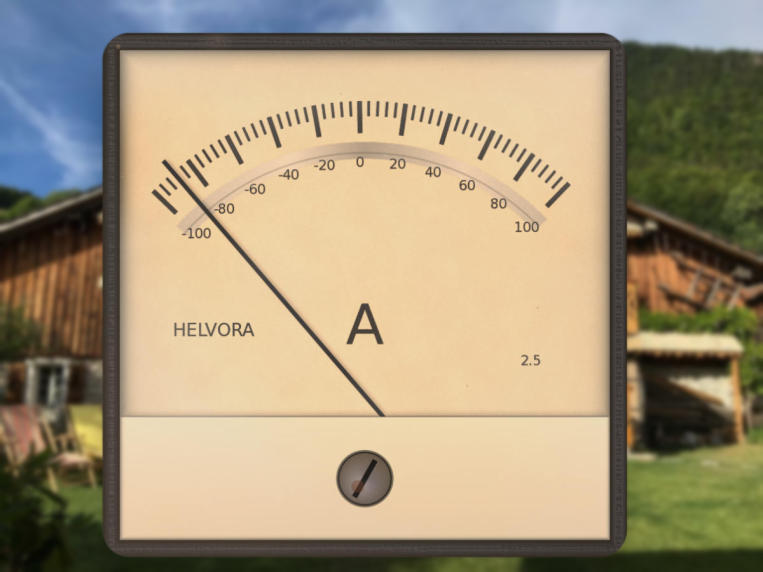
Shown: -88 A
